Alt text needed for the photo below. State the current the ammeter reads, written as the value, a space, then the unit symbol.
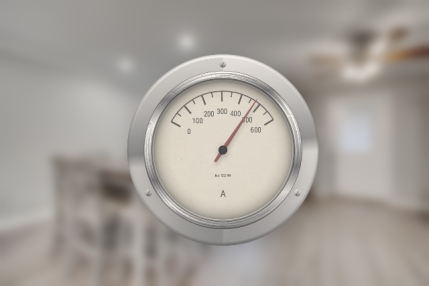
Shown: 475 A
